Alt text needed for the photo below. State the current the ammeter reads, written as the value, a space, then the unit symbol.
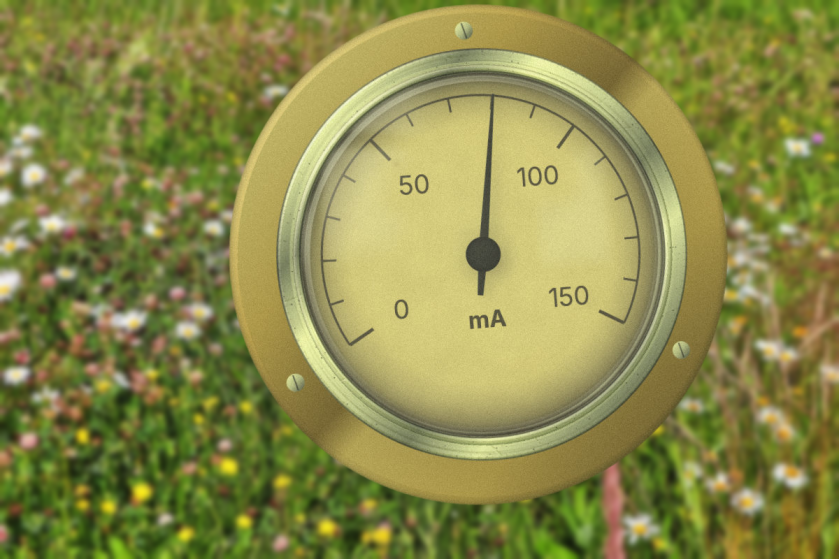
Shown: 80 mA
